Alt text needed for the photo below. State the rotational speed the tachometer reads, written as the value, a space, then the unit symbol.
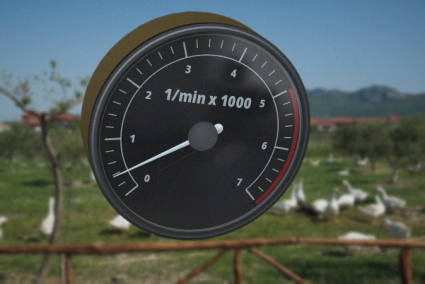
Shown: 400 rpm
